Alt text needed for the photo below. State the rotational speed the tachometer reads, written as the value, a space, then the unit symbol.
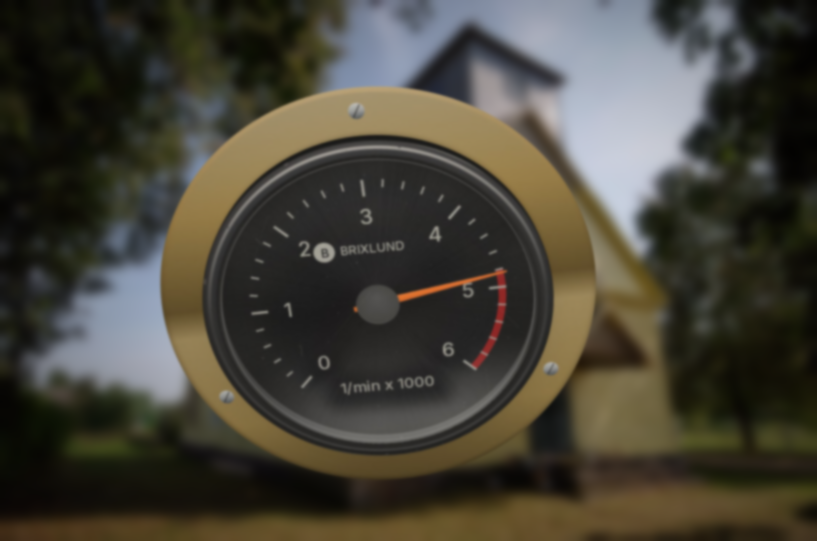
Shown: 4800 rpm
